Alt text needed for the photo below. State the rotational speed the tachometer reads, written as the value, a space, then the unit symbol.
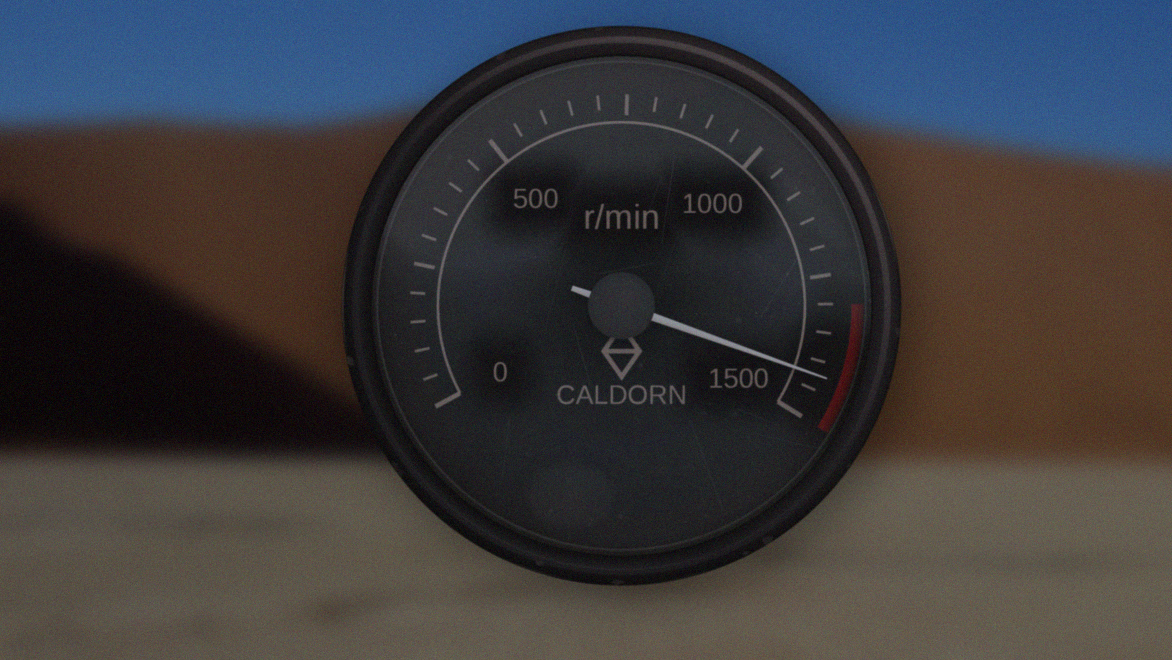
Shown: 1425 rpm
